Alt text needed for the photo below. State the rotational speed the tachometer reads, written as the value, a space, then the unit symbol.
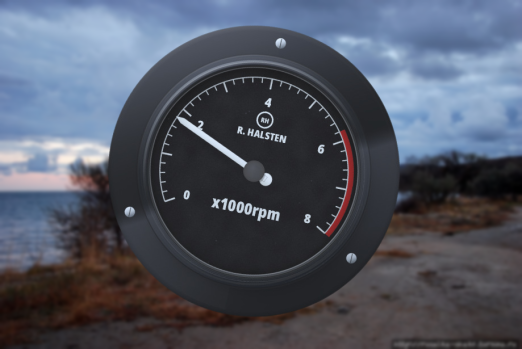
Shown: 1800 rpm
